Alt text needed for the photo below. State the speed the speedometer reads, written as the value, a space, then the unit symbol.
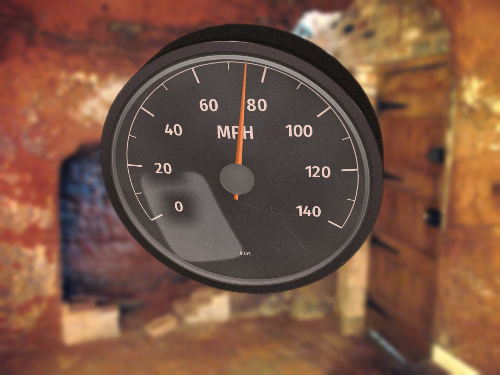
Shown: 75 mph
